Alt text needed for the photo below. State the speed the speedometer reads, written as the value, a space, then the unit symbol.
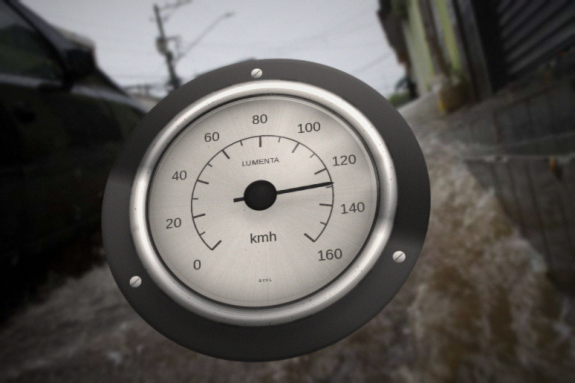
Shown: 130 km/h
